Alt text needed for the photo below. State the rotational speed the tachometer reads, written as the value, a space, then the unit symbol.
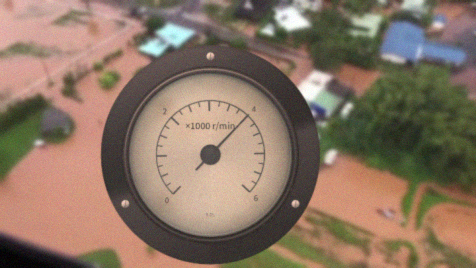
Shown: 4000 rpm
